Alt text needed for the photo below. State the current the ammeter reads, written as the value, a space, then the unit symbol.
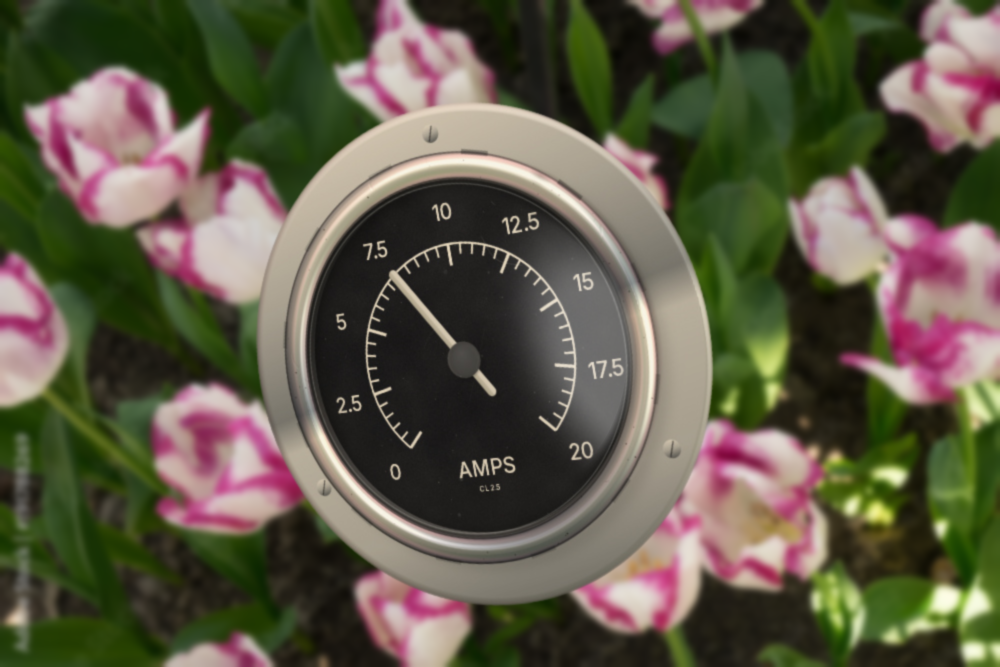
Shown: 7.5 A
